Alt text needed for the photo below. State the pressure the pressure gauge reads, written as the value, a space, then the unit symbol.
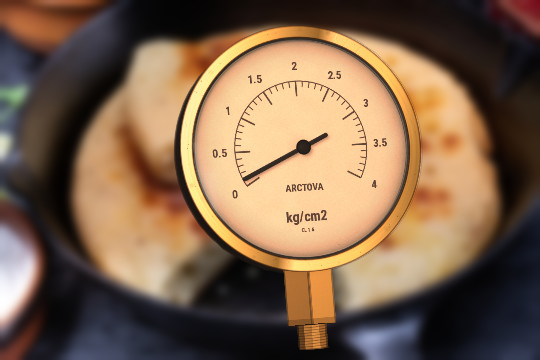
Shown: 0.1 kg/cm²
